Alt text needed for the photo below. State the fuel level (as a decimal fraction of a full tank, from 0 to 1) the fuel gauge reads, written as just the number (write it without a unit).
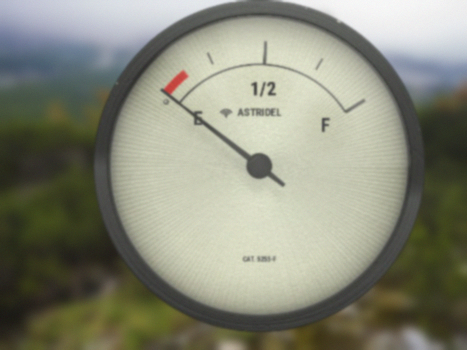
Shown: 0
